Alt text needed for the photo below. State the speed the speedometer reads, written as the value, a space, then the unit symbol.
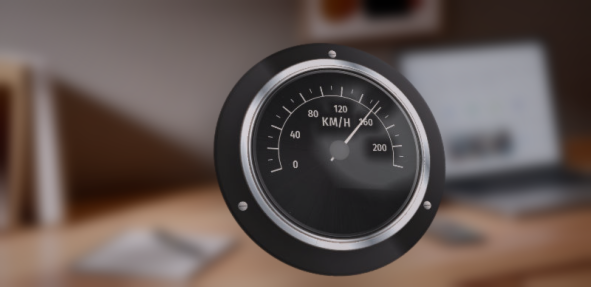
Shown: 155 km/h
